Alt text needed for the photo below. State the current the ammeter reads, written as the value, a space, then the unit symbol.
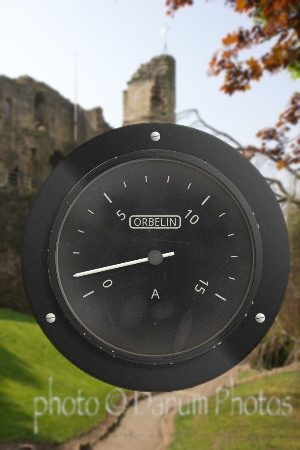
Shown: 1 A
